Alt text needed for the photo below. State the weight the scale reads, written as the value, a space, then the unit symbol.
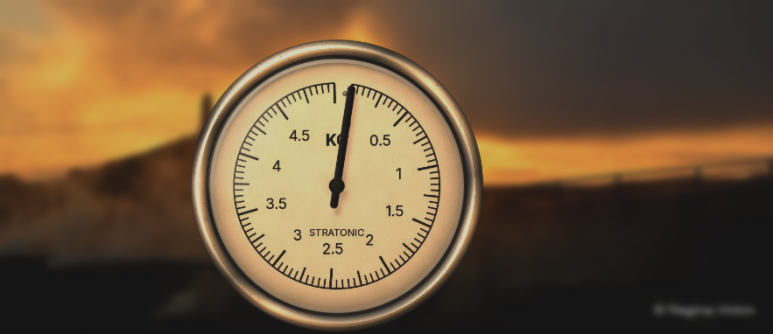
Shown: 0 kg
